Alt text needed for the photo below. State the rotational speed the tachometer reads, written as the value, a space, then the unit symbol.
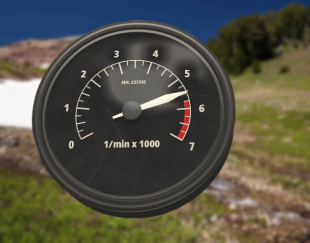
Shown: 5500 rpm
